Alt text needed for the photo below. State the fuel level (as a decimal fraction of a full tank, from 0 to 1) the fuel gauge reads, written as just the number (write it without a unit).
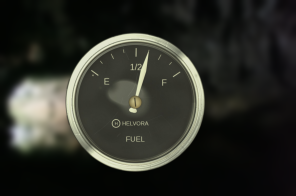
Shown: 0.625
